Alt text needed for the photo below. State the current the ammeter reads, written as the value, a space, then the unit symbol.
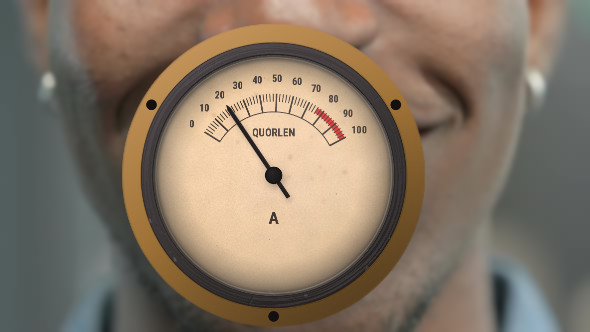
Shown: 20 A
